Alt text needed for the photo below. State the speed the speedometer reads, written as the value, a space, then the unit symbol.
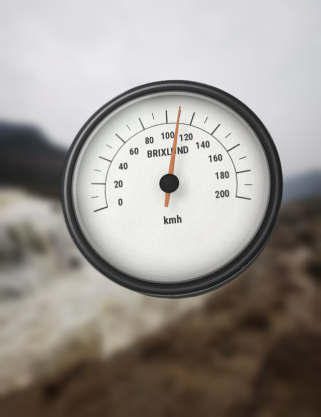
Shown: 110 km/h
